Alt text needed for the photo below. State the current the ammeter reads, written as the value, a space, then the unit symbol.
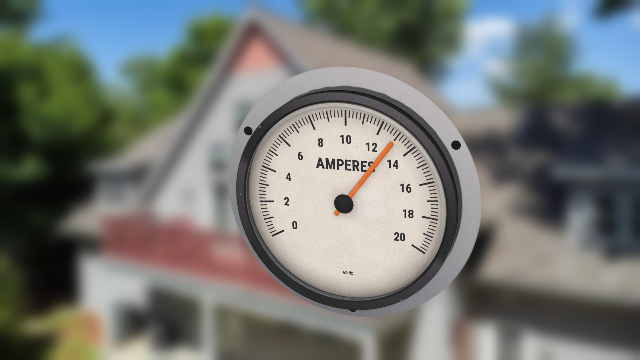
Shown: 13 A
